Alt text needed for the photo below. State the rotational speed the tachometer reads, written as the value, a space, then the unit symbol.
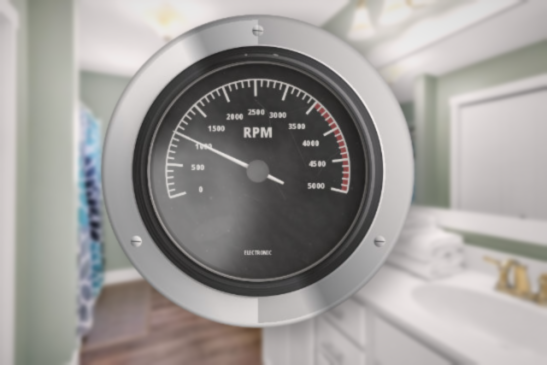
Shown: 1000 rpm
